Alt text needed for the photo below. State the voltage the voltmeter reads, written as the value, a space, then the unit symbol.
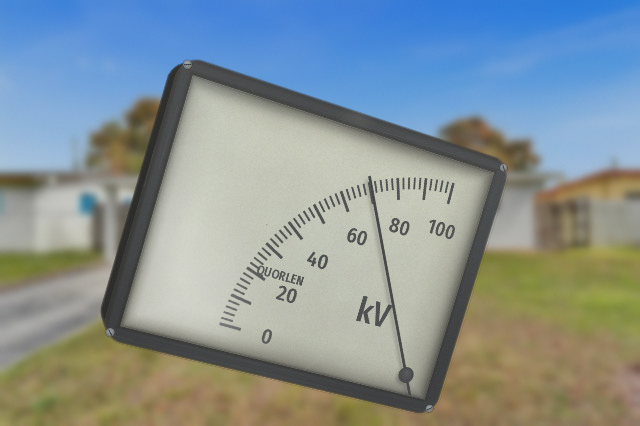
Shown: 70 kV
